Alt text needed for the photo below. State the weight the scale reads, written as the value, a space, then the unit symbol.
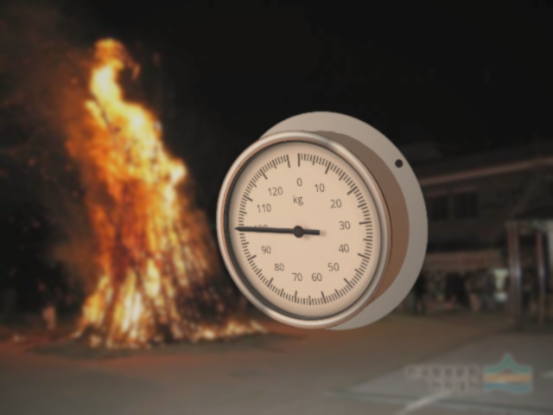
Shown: 100 kg
